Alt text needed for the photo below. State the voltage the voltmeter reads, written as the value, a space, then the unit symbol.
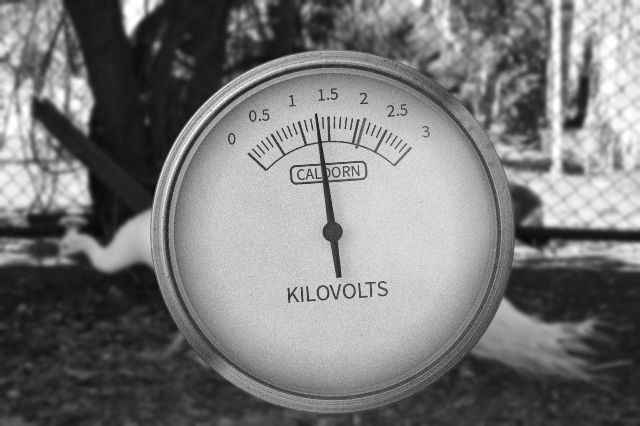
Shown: 1.3 kV
